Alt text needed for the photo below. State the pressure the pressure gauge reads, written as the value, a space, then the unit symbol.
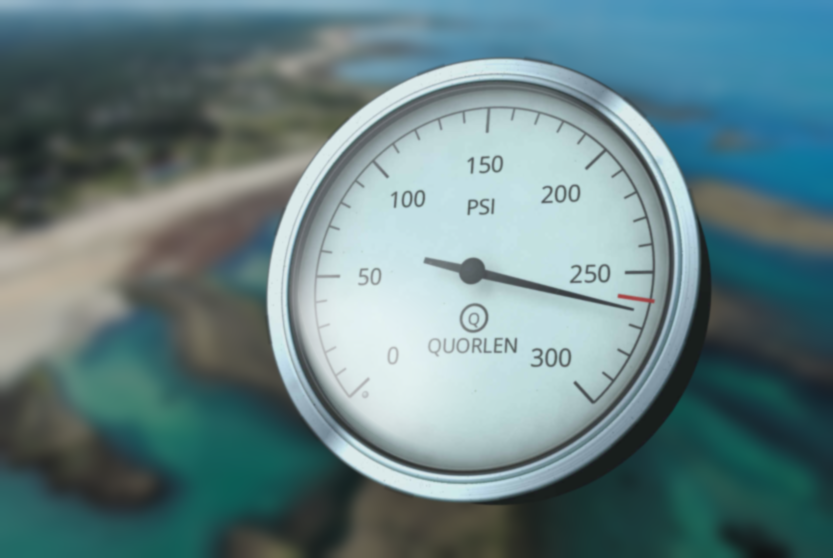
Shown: 265 psi
